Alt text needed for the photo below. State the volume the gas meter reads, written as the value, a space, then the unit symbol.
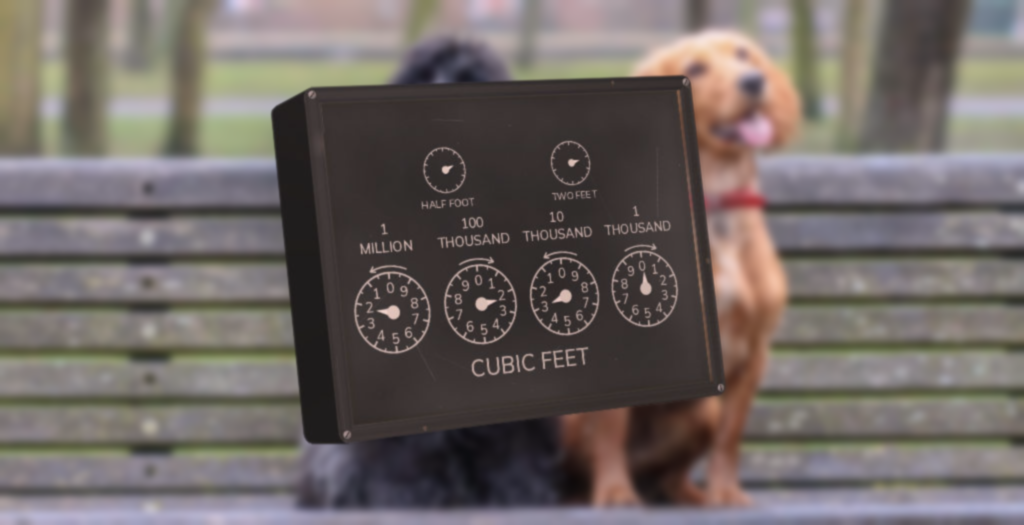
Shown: 223000 ft³
